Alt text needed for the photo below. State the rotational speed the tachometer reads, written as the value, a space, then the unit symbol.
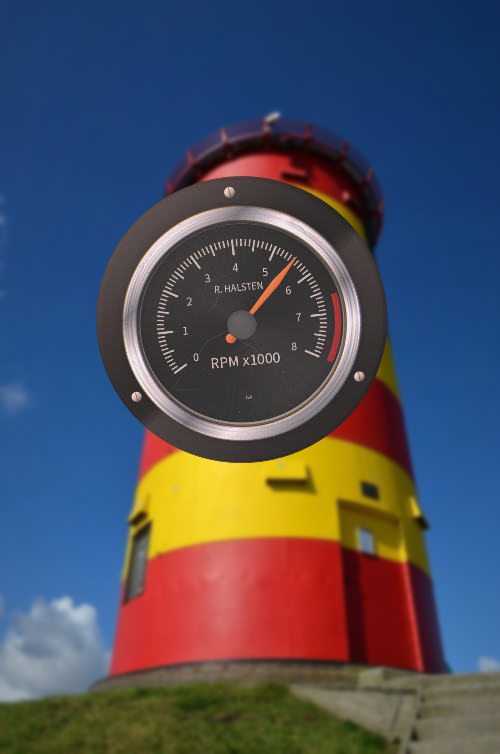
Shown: 5500 rpm
